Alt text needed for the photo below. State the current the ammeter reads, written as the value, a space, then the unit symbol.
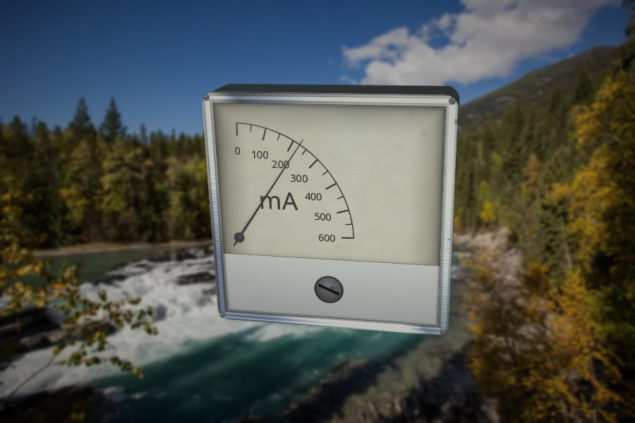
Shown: 225 mA
